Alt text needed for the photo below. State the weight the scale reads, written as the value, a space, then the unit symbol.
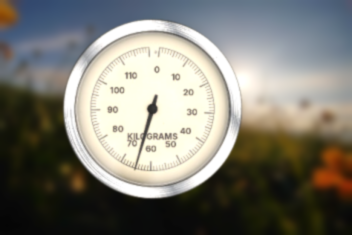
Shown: 65 kg
